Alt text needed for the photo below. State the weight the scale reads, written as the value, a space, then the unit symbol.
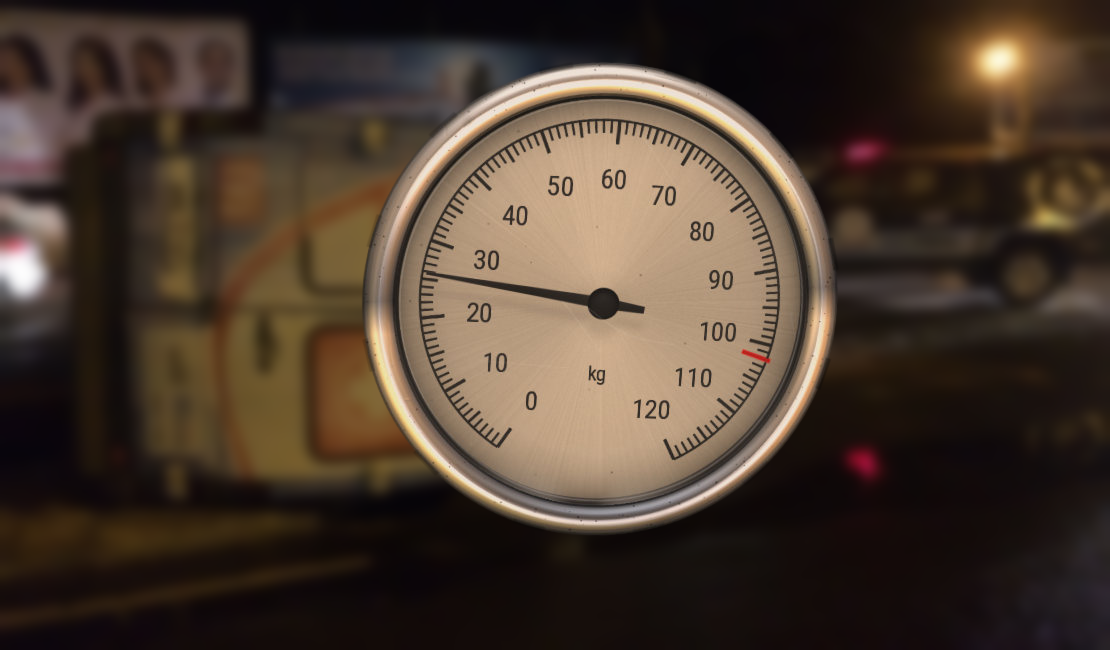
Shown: 26 kg
